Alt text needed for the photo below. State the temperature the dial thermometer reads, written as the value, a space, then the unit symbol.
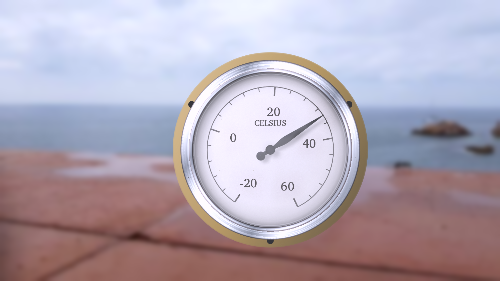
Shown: 34 °C
